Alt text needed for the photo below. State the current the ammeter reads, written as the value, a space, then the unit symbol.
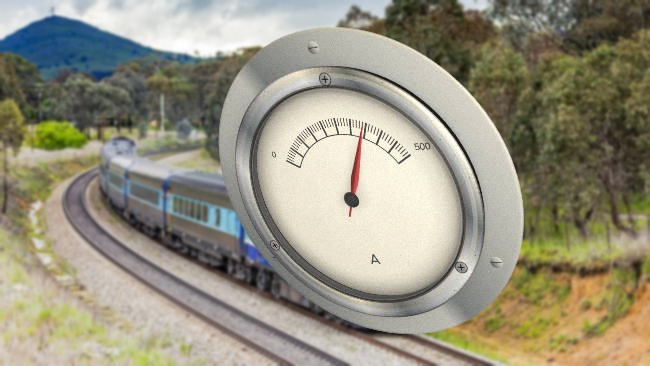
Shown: 350 A
